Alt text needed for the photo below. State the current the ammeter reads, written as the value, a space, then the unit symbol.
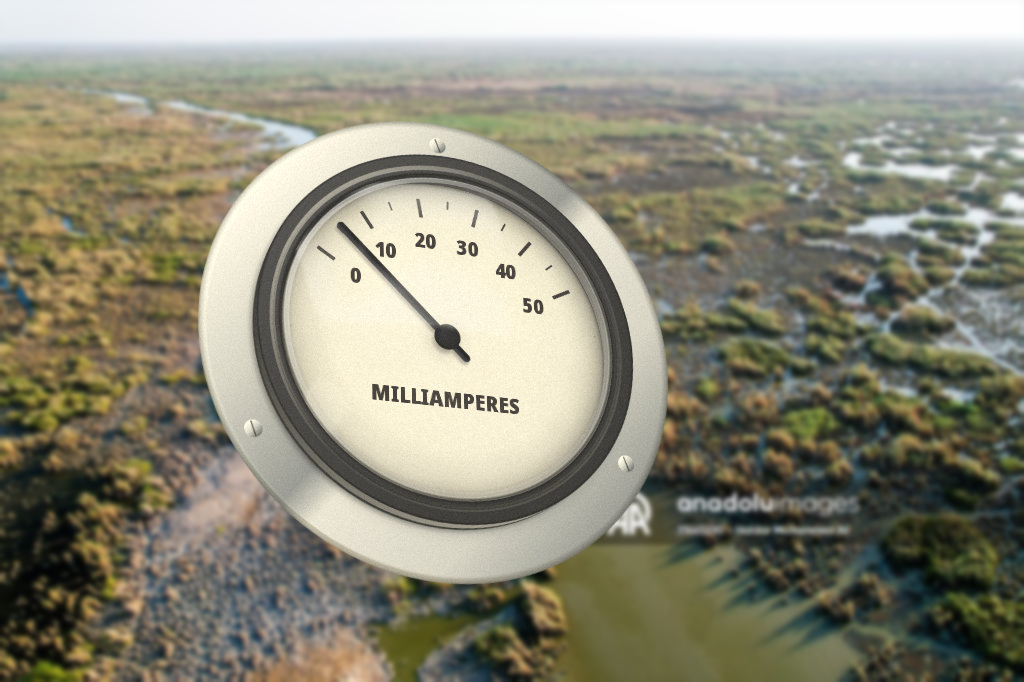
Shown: 5 mA
